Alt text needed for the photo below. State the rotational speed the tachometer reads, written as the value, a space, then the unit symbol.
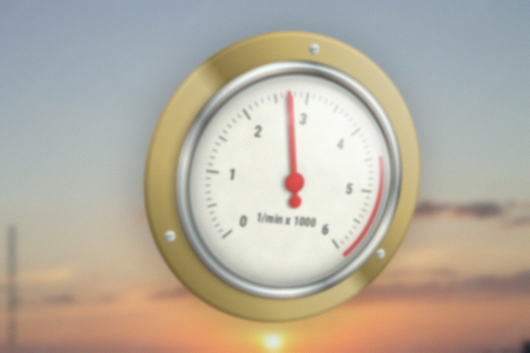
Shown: 2700 rpm
